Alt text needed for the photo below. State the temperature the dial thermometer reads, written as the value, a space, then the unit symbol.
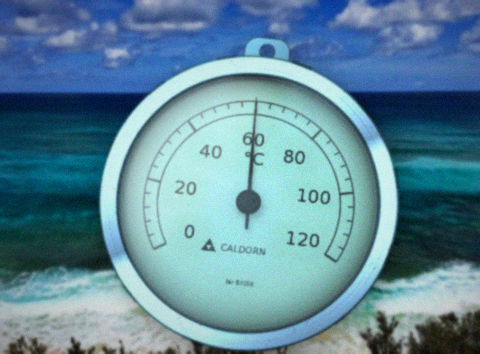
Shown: 60 °C
